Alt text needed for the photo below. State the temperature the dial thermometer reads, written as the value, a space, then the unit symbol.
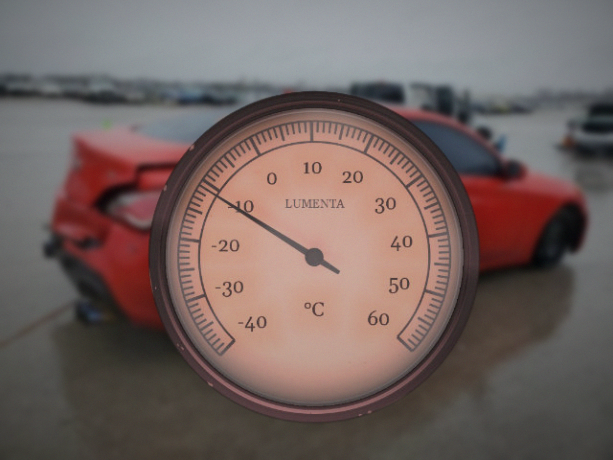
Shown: -11 °C
